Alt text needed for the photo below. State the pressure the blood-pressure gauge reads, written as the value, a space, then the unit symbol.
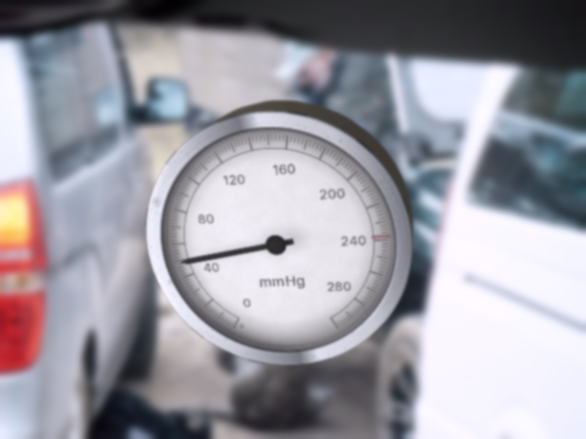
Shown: 50 mmHg
